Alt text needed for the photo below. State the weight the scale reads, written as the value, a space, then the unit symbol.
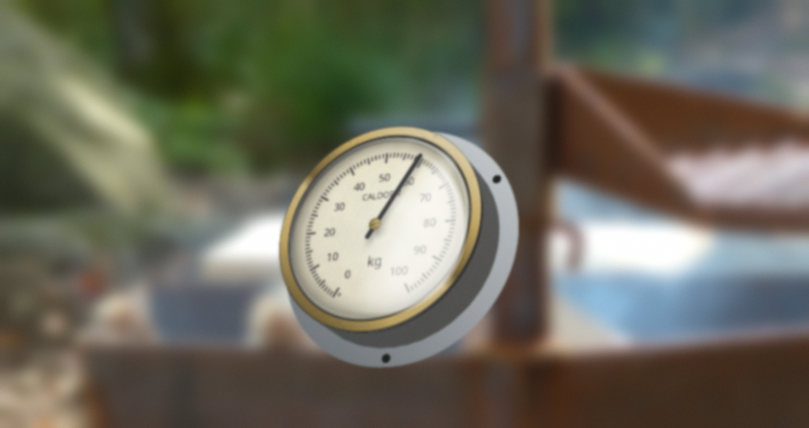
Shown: 60 kg
